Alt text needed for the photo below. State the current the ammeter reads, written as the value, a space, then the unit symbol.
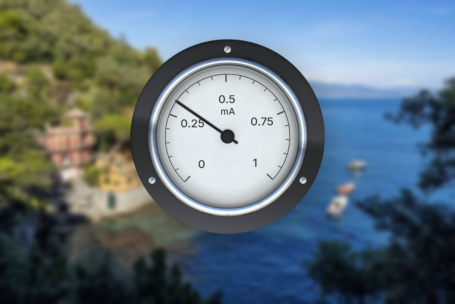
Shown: 0.3 mA
